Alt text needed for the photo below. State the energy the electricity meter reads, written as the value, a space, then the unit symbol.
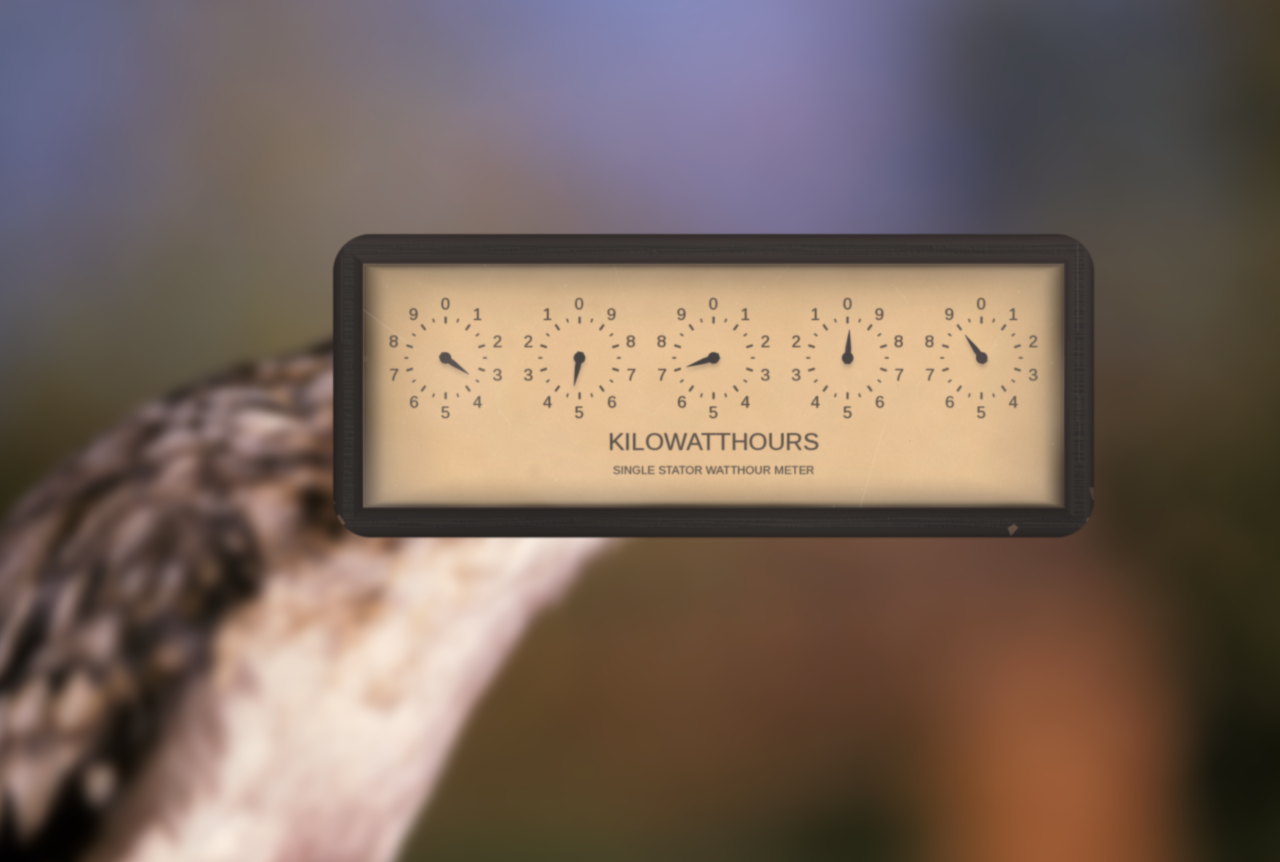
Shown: 34699 kWh
